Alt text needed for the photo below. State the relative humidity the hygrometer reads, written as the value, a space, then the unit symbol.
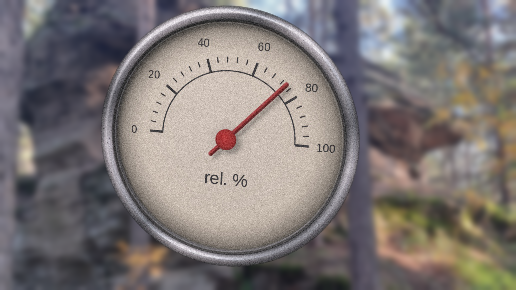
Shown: 74 %
